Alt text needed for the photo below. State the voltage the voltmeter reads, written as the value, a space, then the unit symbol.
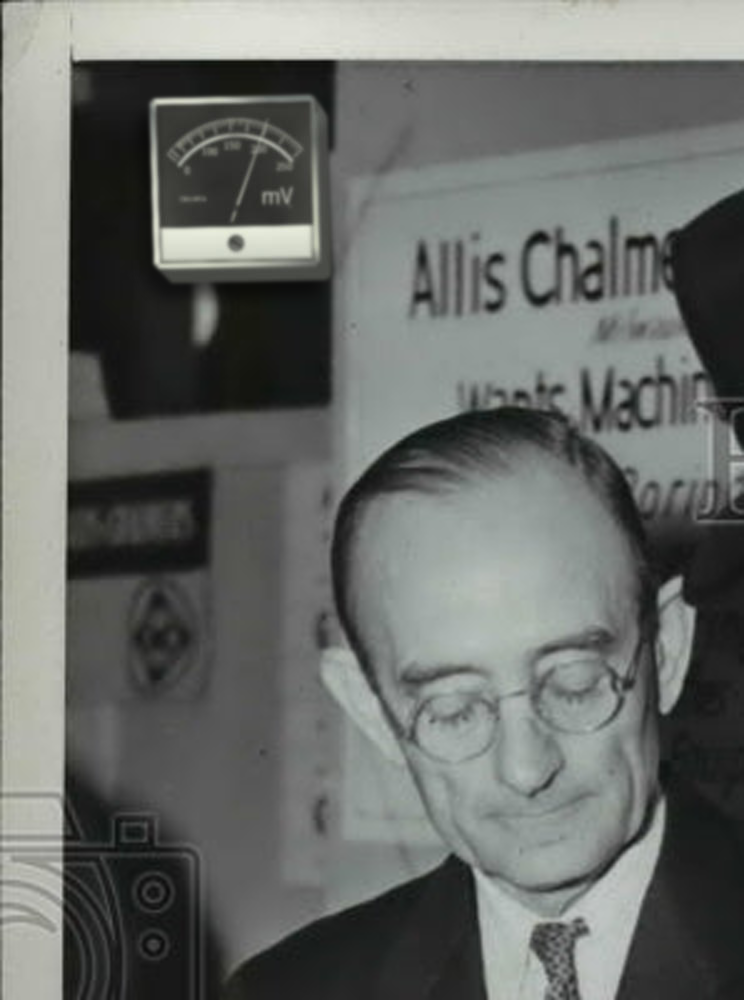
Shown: 200 mV
